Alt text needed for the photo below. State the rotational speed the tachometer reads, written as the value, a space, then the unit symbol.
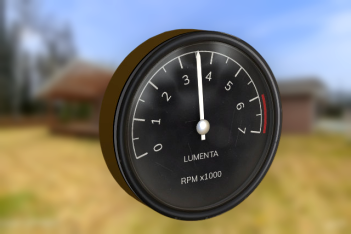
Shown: 3500 rpm
